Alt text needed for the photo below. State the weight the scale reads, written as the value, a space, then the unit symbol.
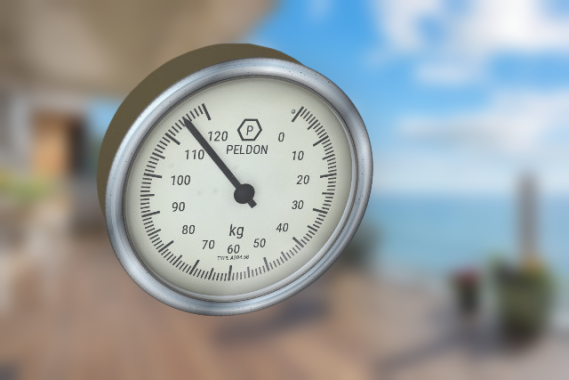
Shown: 115 kg
